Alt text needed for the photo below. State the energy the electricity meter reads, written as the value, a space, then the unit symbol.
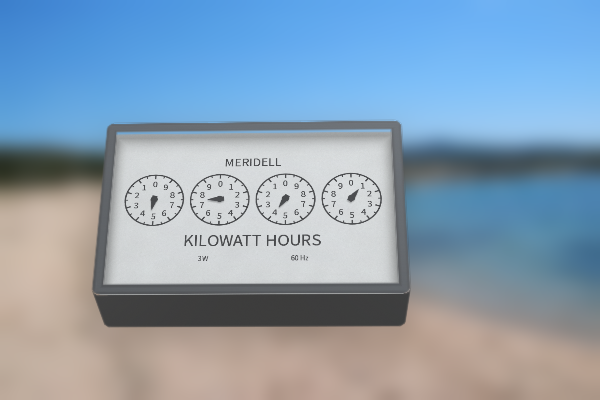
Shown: 4741 kWh
